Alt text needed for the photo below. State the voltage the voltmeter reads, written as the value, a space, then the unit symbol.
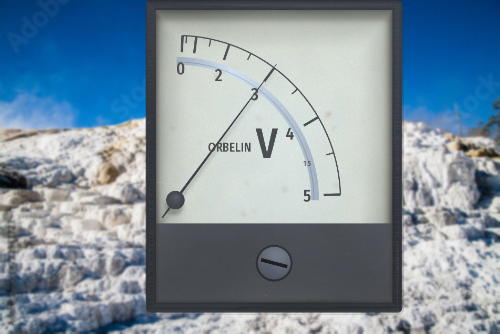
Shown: 3 V
